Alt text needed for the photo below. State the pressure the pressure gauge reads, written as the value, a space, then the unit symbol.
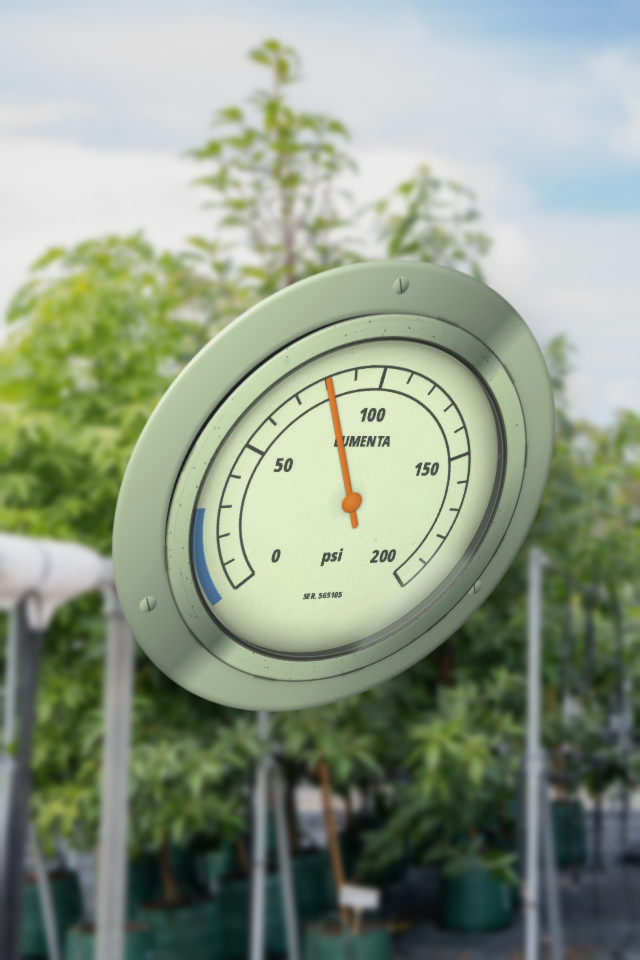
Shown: 80 psi
